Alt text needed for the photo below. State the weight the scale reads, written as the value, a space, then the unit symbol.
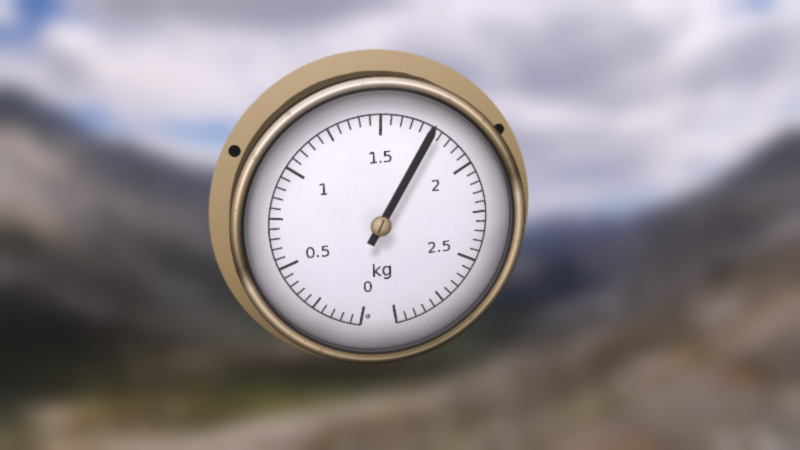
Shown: 1.75 kg
